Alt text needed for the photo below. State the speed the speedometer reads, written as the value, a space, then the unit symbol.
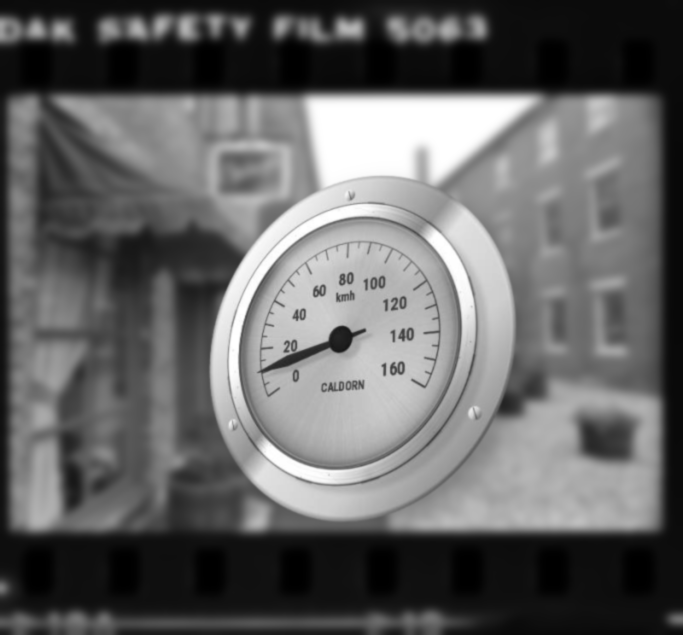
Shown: 10 km/h
